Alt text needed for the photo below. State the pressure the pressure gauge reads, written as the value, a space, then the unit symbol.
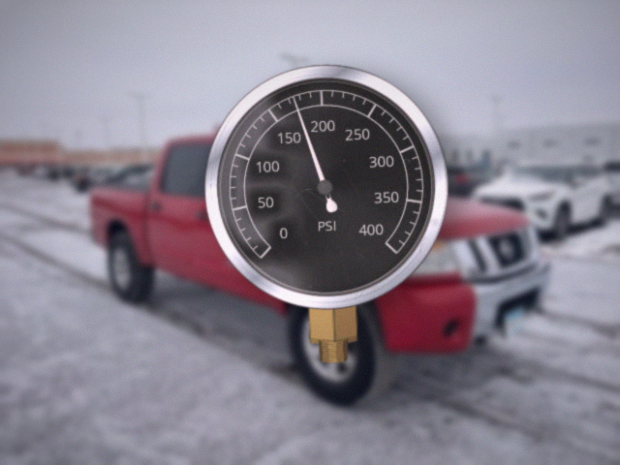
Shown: 175 psi
